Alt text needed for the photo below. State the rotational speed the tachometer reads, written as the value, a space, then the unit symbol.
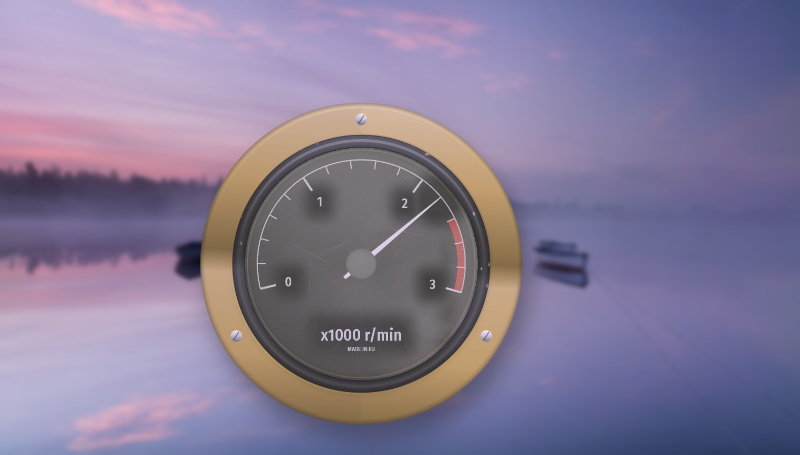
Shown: 2200 rpm
